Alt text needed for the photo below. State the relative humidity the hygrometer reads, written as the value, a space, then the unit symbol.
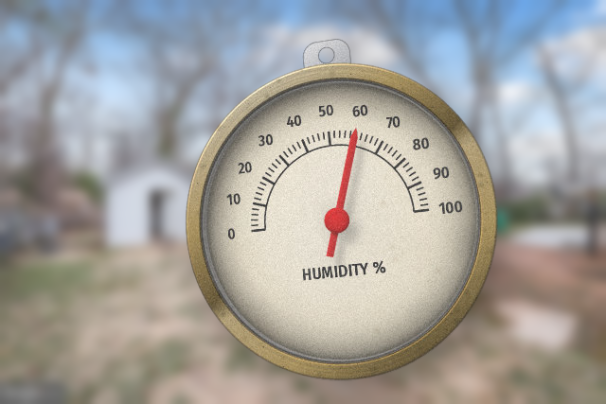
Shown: 60 %
